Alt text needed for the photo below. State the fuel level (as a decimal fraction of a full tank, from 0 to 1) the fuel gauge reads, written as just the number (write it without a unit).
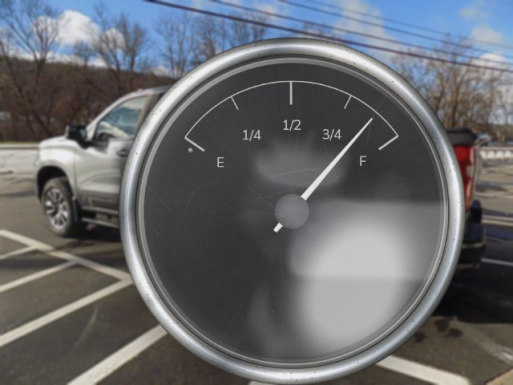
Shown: 0.875
